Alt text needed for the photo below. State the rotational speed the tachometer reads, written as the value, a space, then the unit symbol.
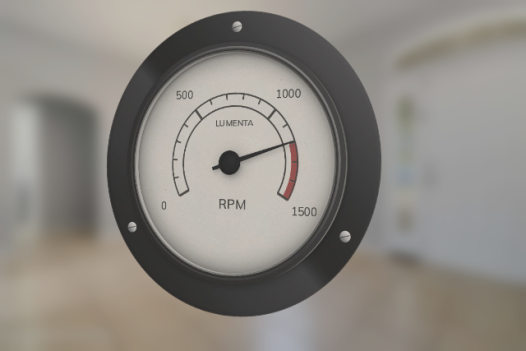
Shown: 1200 rpm
